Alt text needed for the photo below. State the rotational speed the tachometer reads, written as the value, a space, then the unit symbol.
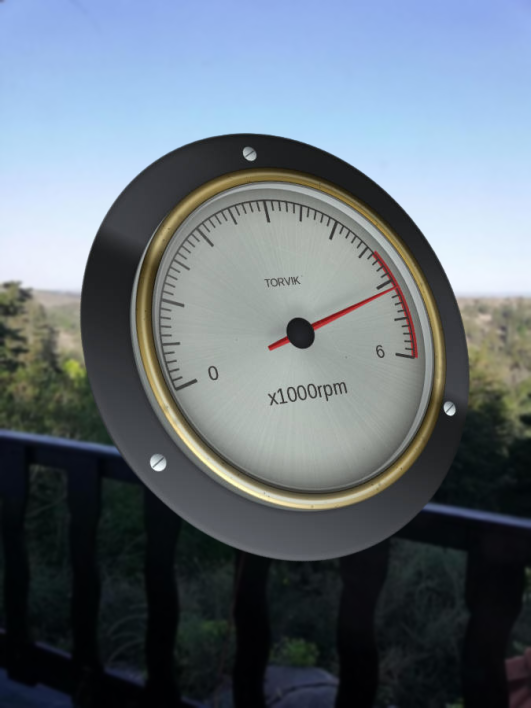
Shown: 5100 rpm
